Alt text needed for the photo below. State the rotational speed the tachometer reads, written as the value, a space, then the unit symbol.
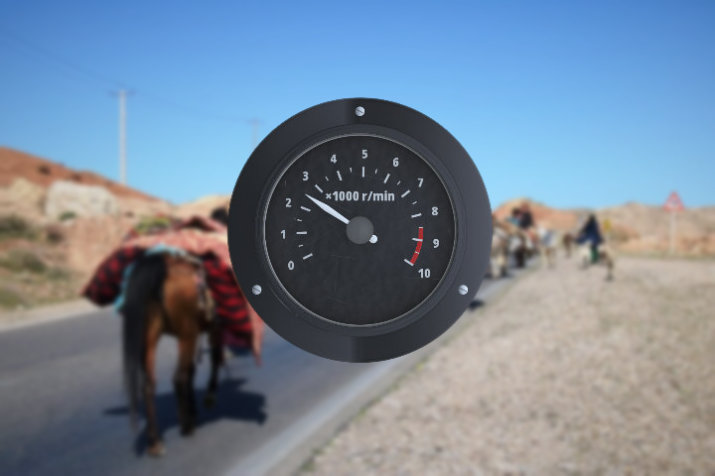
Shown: 2500 rpm
